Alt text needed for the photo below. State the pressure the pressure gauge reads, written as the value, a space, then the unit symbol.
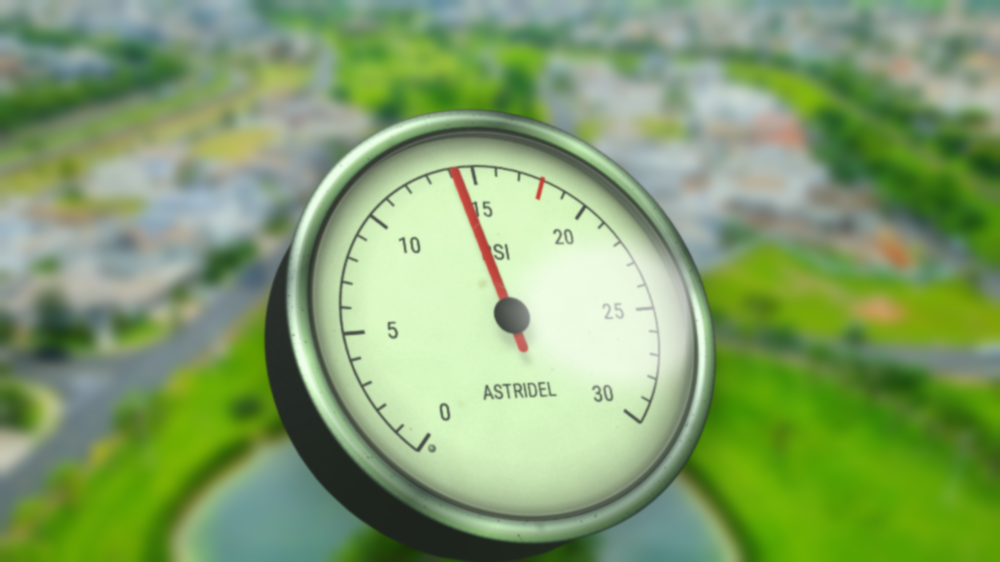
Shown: 14 psi
